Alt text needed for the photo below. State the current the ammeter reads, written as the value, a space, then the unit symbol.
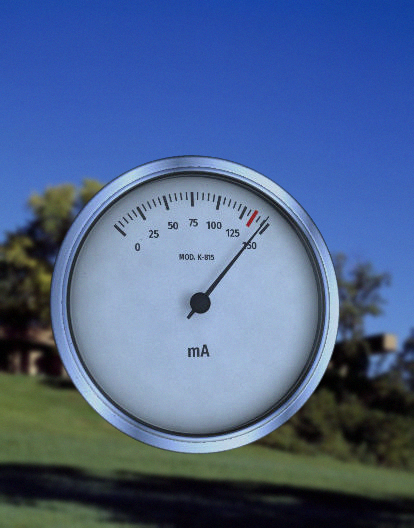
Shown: 145 mA
